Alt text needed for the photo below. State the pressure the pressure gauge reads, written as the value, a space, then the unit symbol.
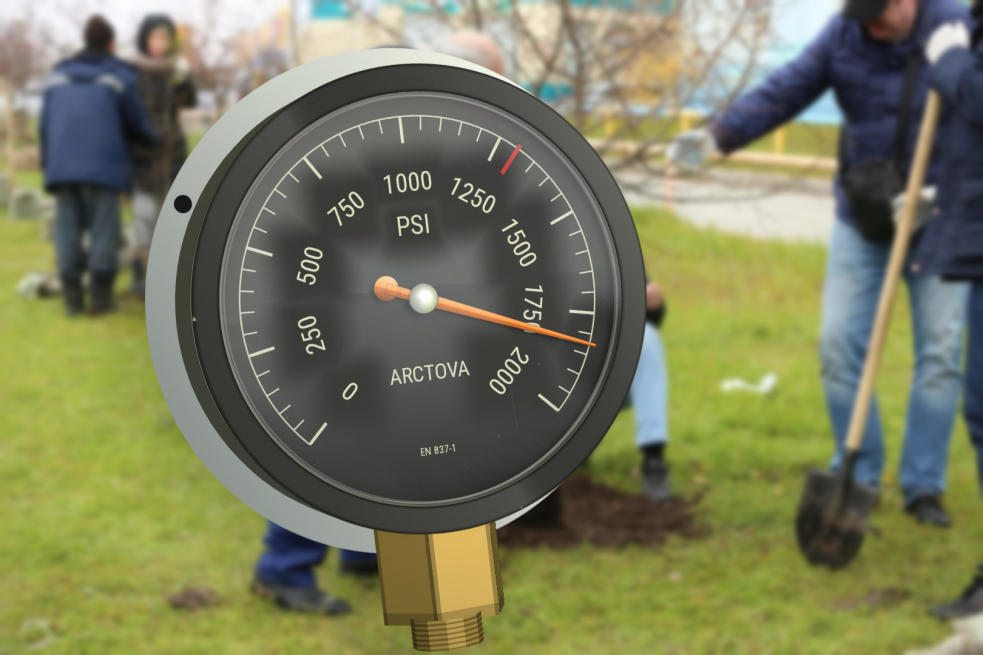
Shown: 1825 psi
